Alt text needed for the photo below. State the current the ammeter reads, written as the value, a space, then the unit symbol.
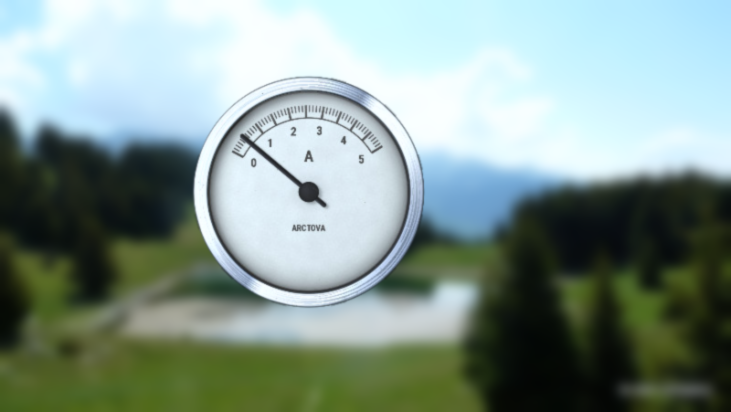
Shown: 0.5 A
